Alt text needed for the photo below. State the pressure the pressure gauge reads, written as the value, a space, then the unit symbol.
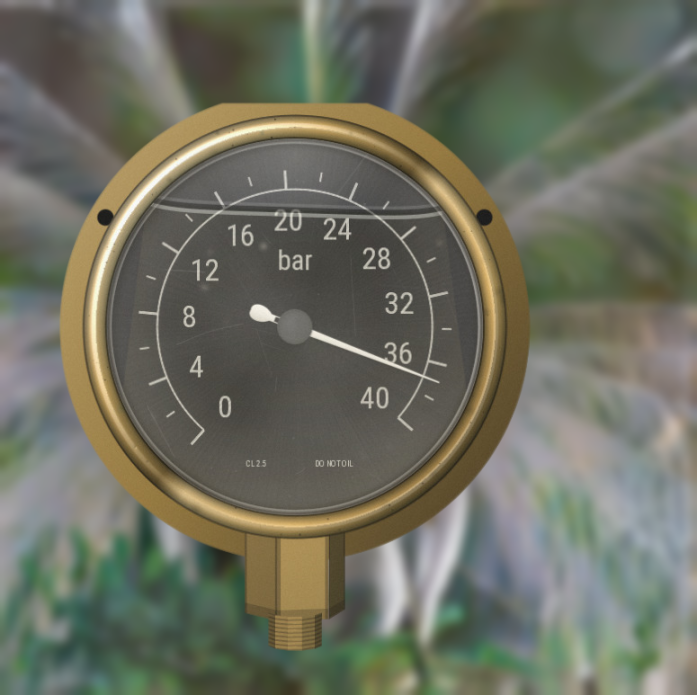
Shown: 37 bar
